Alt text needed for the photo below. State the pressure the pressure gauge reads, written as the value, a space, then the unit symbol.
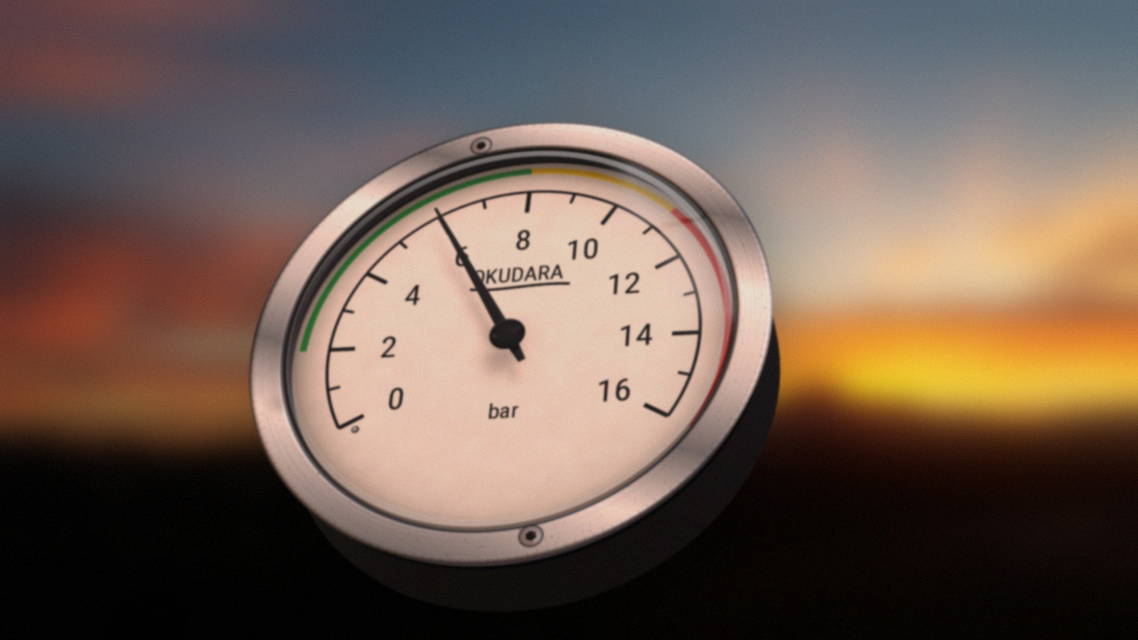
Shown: 6 bar
